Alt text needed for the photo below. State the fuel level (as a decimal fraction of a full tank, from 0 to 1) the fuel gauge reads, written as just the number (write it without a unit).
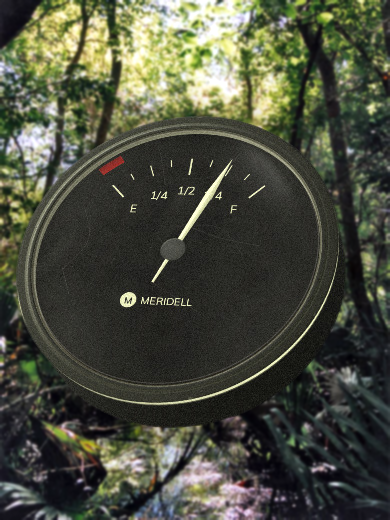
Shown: 0.75
